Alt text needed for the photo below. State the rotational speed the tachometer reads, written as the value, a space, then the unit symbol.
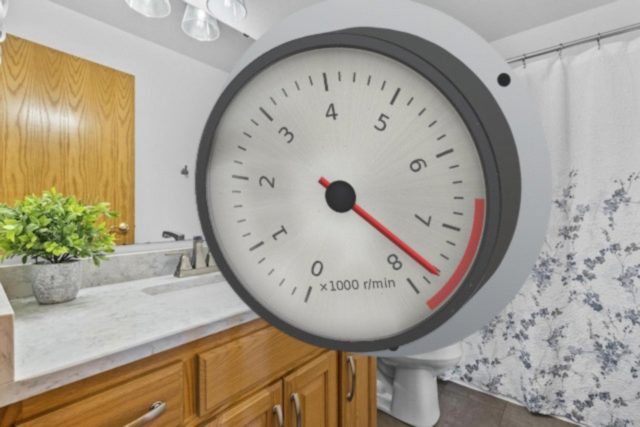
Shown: 7600 rpm
